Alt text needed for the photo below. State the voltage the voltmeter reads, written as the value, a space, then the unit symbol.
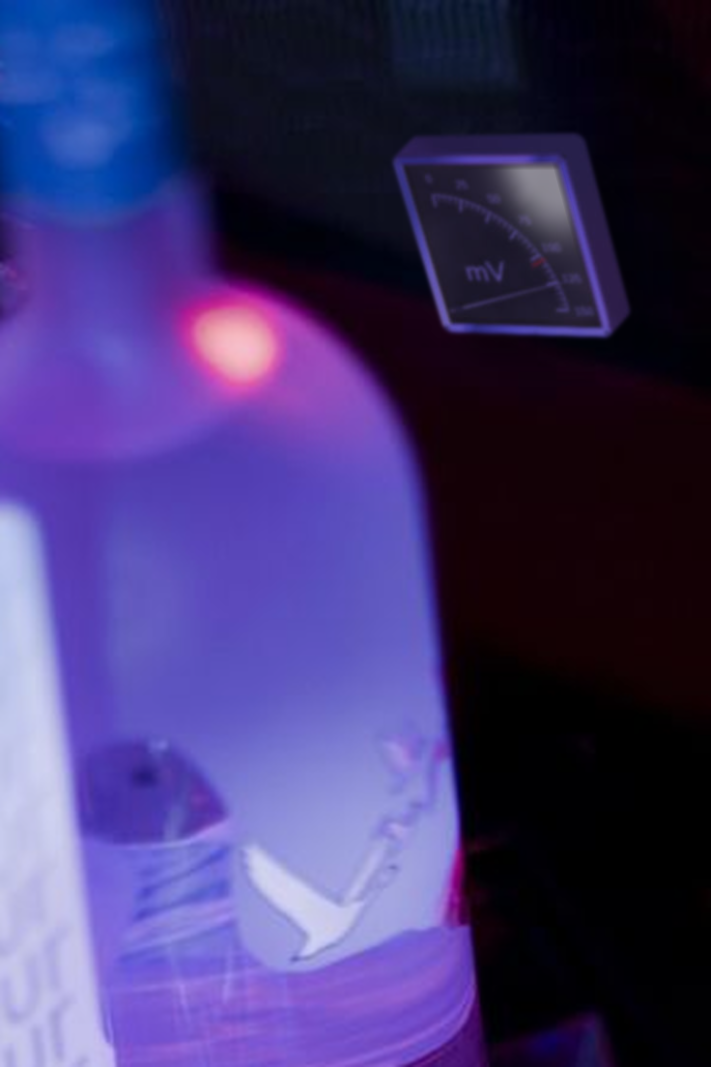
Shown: 125 mV
